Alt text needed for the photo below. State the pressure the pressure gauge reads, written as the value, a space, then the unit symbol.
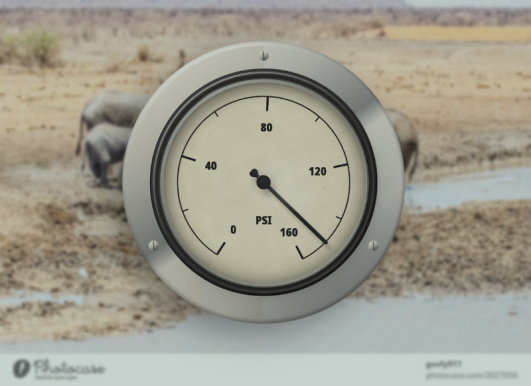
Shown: 150 psi
